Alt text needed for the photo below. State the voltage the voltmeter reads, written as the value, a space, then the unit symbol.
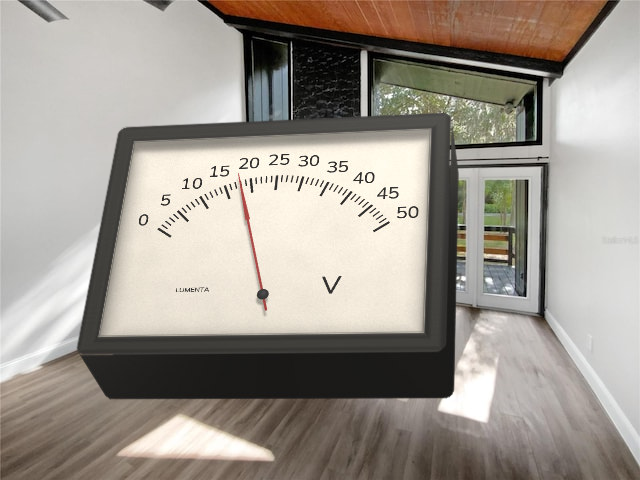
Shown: 18 V
